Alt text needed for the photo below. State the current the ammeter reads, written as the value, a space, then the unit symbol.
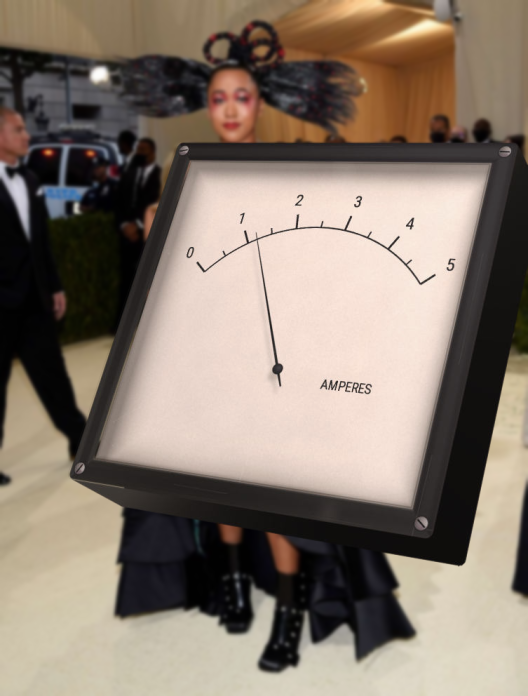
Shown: 1.25 A
